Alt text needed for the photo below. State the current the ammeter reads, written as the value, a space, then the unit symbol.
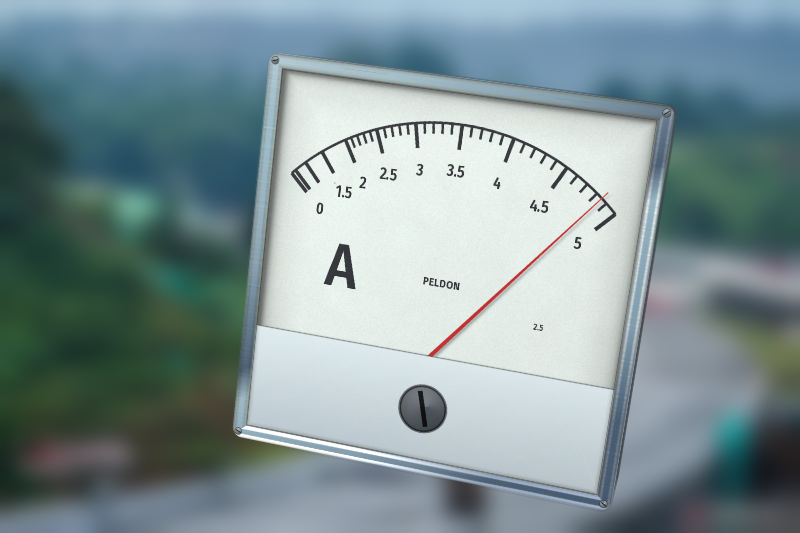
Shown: 4.85 A
